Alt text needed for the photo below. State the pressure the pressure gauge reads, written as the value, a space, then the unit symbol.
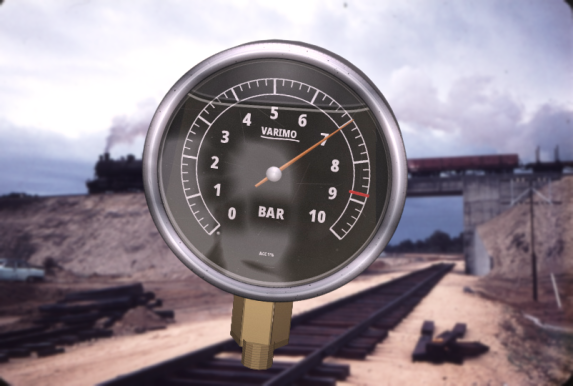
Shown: 7 bar
